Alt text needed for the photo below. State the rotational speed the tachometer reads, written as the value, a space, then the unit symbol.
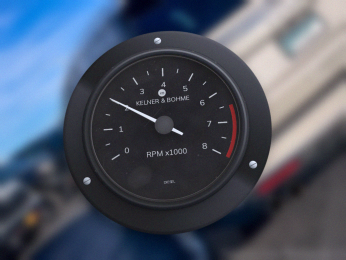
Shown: 2000 rpm
